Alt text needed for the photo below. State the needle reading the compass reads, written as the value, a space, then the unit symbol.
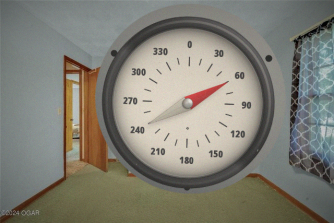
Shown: 60 °
